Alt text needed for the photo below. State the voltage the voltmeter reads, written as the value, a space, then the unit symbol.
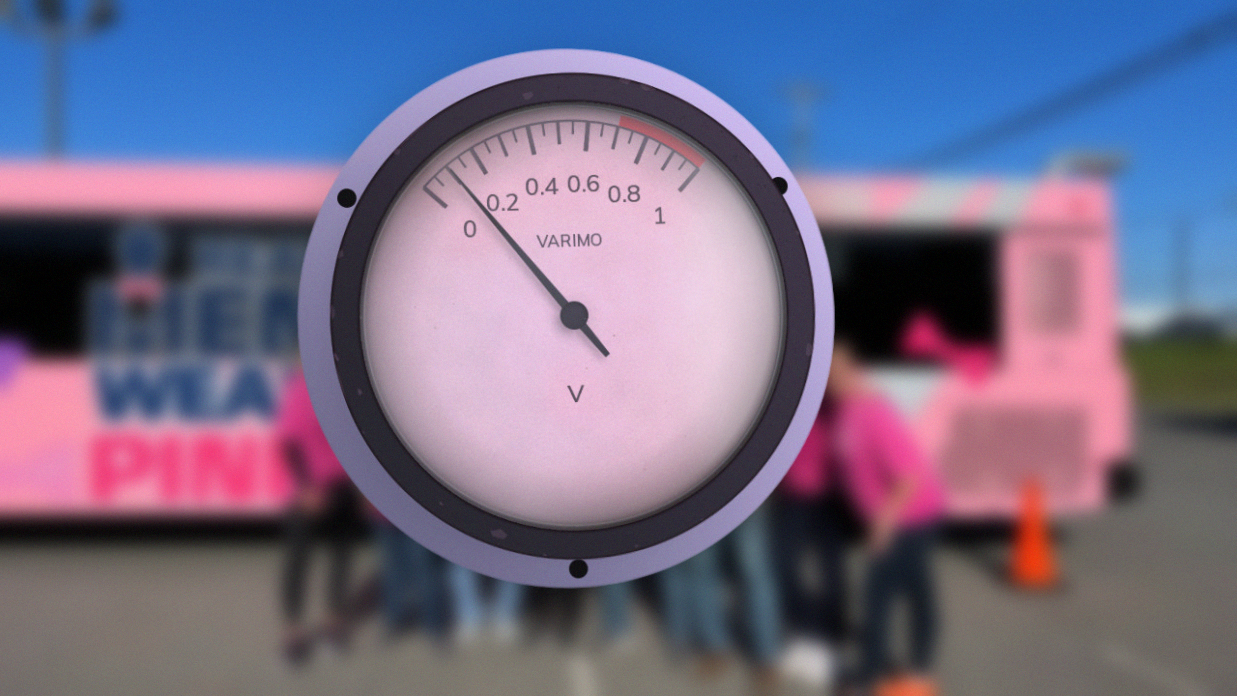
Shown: 0.1 V
